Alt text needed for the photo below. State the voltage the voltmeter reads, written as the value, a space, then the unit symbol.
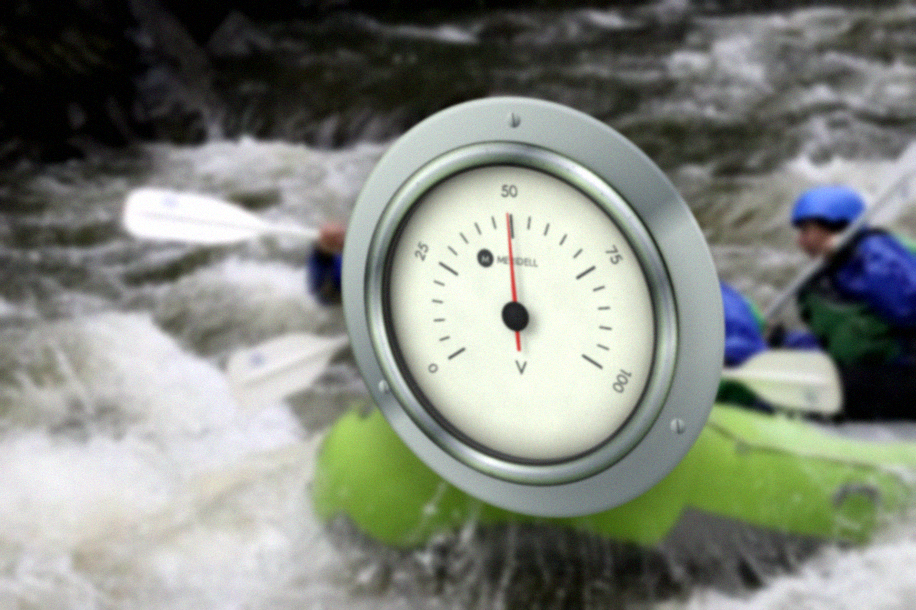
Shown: 50 V
